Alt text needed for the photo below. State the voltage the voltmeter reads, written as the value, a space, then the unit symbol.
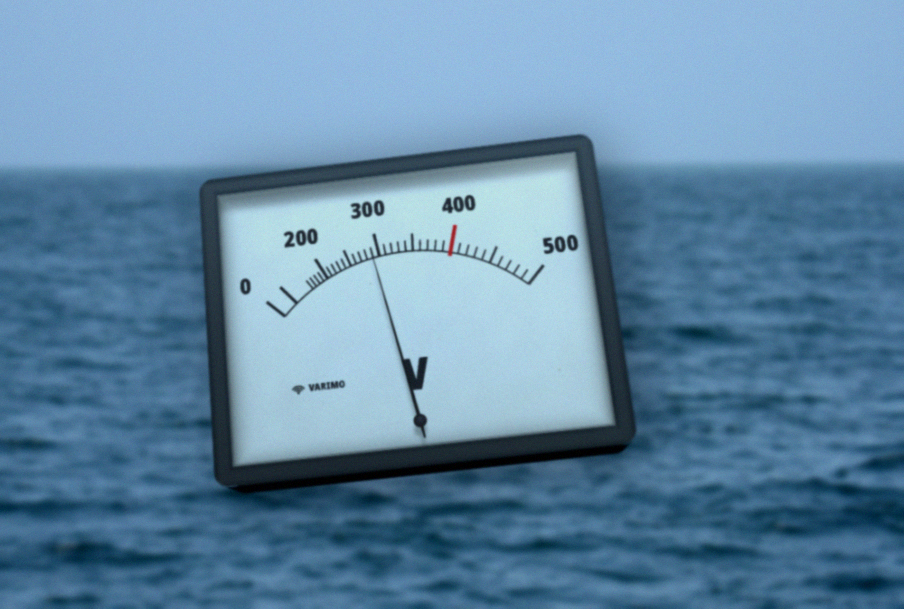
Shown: 290 V
